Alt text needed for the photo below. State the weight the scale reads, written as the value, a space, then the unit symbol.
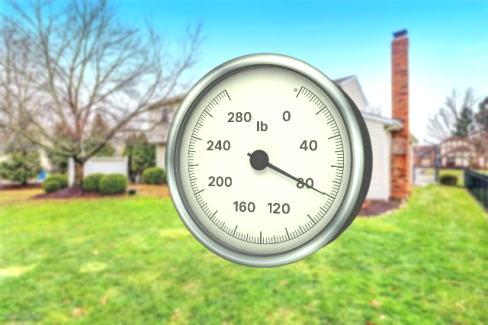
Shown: 80 lb
